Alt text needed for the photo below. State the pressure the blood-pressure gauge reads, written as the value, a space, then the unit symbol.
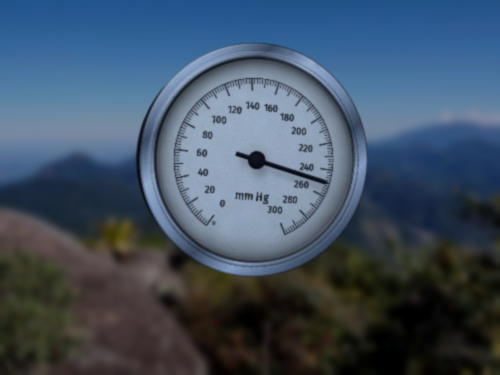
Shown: 250 mmHg
